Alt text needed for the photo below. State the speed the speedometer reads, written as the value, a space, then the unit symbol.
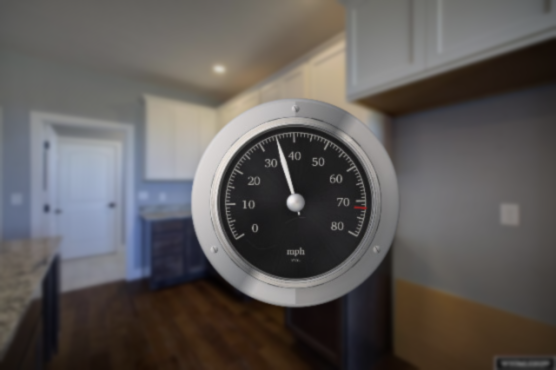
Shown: 35 mph
